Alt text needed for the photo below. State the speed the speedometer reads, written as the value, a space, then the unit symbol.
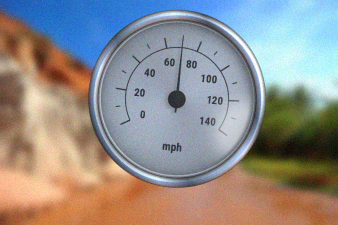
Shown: 70 mph
